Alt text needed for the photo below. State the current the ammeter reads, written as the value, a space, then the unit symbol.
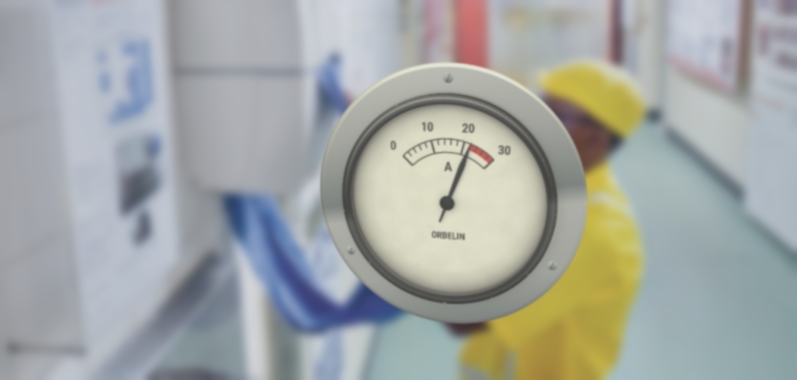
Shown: 22 A
